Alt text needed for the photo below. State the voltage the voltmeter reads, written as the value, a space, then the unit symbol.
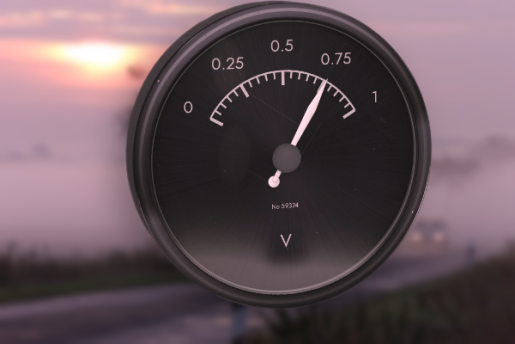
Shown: 0.75 V
